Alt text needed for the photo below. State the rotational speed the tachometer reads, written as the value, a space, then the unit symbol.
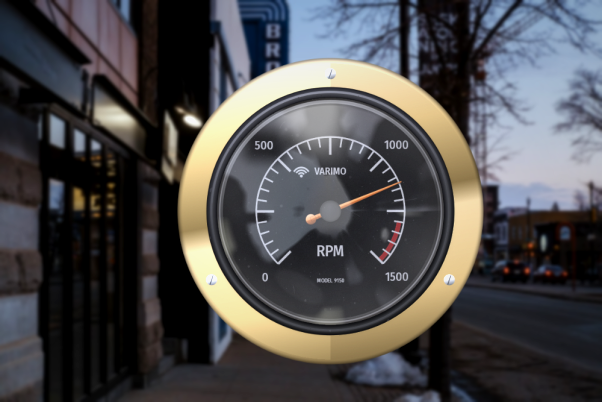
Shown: 1125 rpm
